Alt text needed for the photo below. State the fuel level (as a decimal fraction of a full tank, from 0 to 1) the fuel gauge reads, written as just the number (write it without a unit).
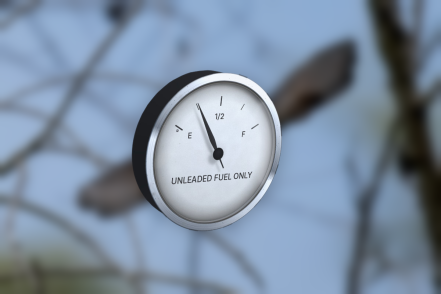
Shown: 0.25
